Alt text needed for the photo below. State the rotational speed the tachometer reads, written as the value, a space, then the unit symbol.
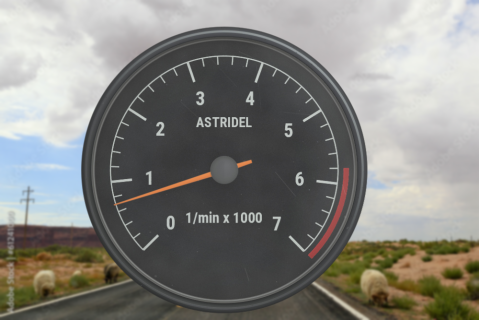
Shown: 700 rpm
